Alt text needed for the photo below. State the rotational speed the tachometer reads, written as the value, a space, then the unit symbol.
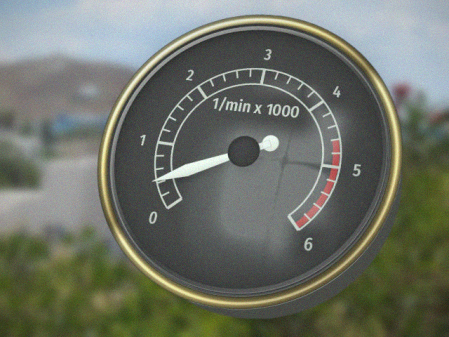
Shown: 400 rpm
